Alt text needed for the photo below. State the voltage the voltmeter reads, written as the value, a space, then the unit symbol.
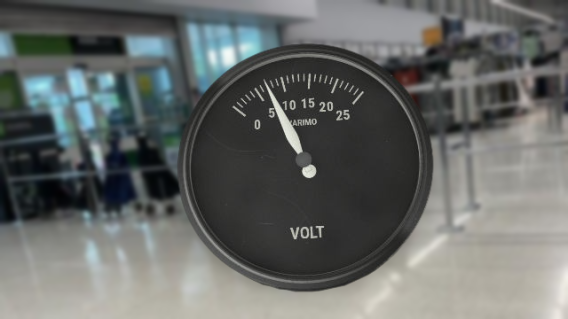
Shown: 7 V
